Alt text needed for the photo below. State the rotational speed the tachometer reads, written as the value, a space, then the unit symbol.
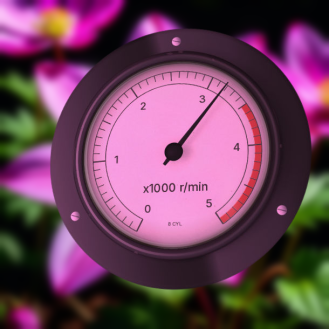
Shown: 3200 rpm
